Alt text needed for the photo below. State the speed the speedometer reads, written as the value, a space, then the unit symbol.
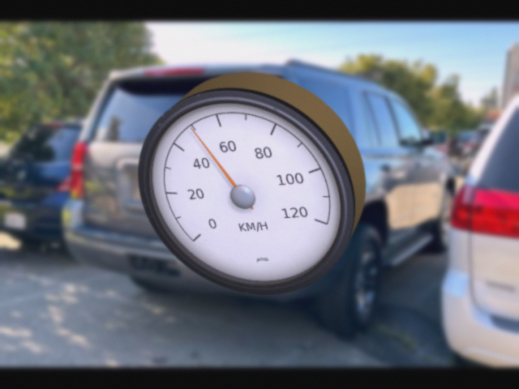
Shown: 50 km/h
